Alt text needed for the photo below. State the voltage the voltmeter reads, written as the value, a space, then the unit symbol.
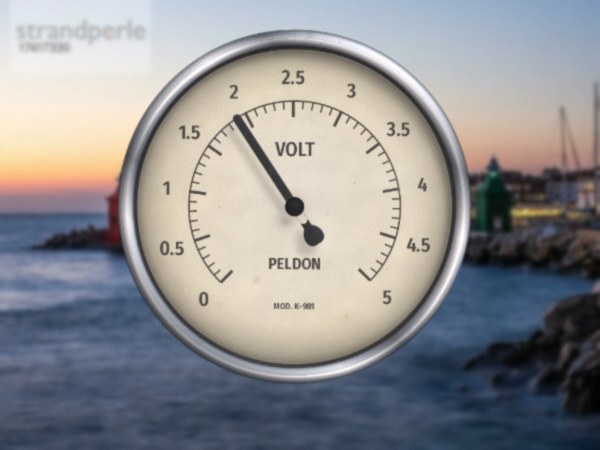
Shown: 1.9 V
